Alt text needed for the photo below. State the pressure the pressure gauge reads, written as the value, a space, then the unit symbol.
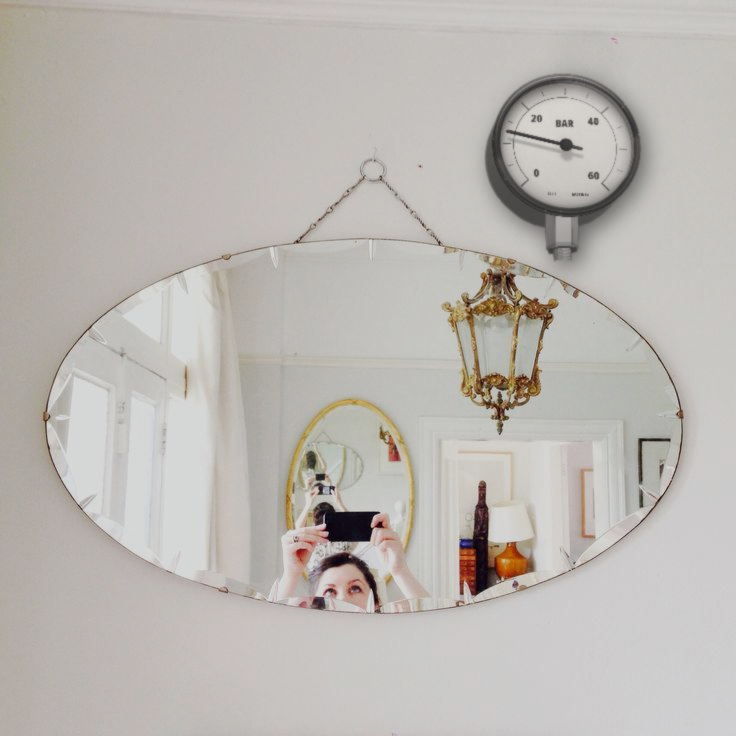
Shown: 12.5 bar
